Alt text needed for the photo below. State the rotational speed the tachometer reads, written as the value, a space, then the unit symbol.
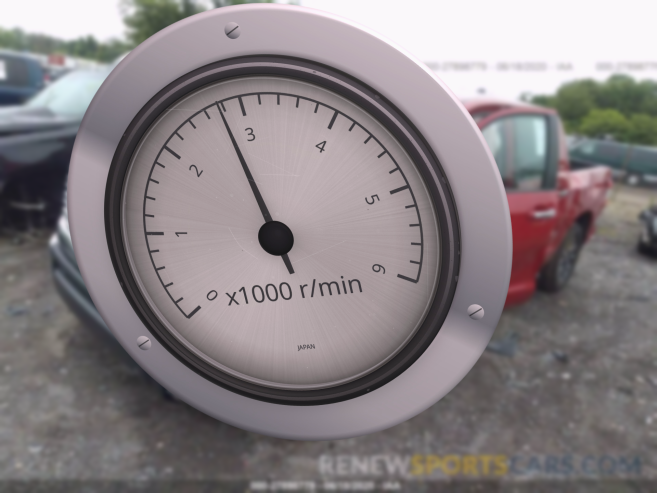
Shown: 2800 rpm
